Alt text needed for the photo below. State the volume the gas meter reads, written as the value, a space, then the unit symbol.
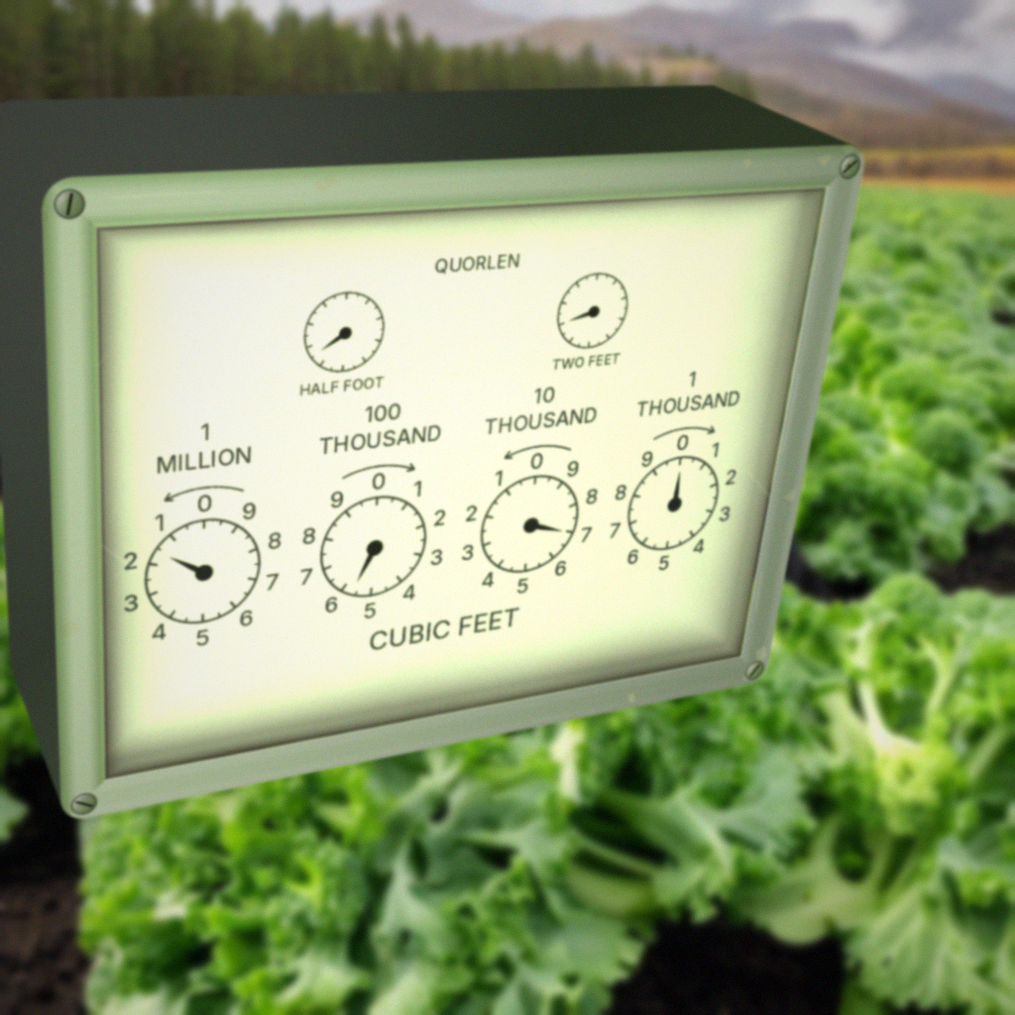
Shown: 157000 ft³
